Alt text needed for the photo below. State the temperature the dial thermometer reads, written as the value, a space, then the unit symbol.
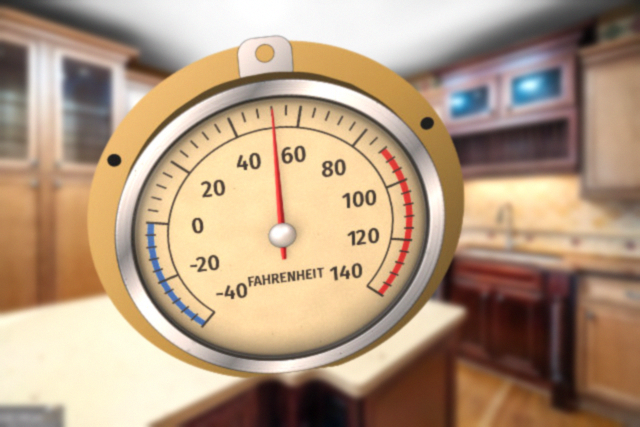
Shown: 52 °F
